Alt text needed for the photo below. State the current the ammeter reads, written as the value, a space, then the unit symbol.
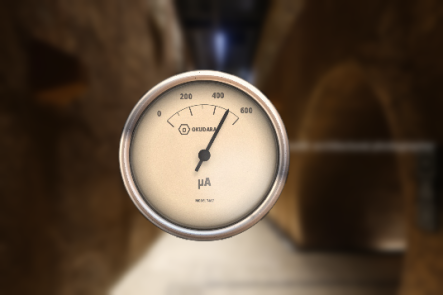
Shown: 500 µA
